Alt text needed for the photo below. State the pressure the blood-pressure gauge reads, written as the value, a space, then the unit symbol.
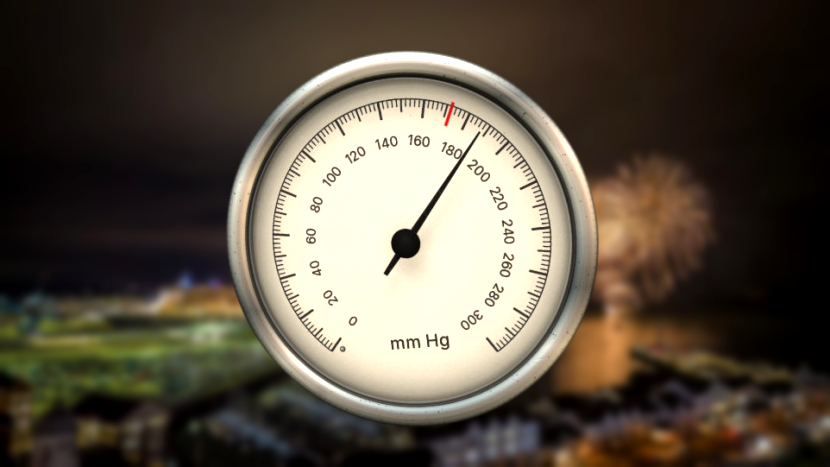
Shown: 188 mmHg
